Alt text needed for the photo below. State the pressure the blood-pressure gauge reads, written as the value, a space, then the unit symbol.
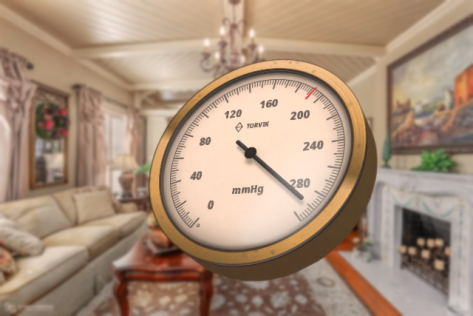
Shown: 290 mmHg
